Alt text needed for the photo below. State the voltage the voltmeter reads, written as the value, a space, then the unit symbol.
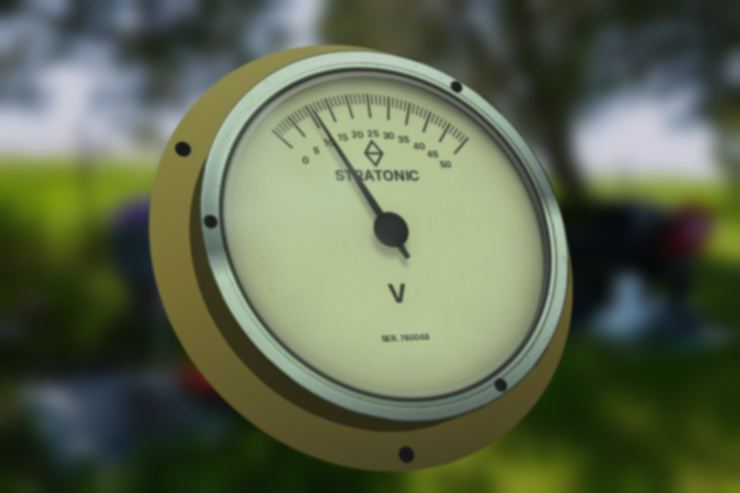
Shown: 10 V
